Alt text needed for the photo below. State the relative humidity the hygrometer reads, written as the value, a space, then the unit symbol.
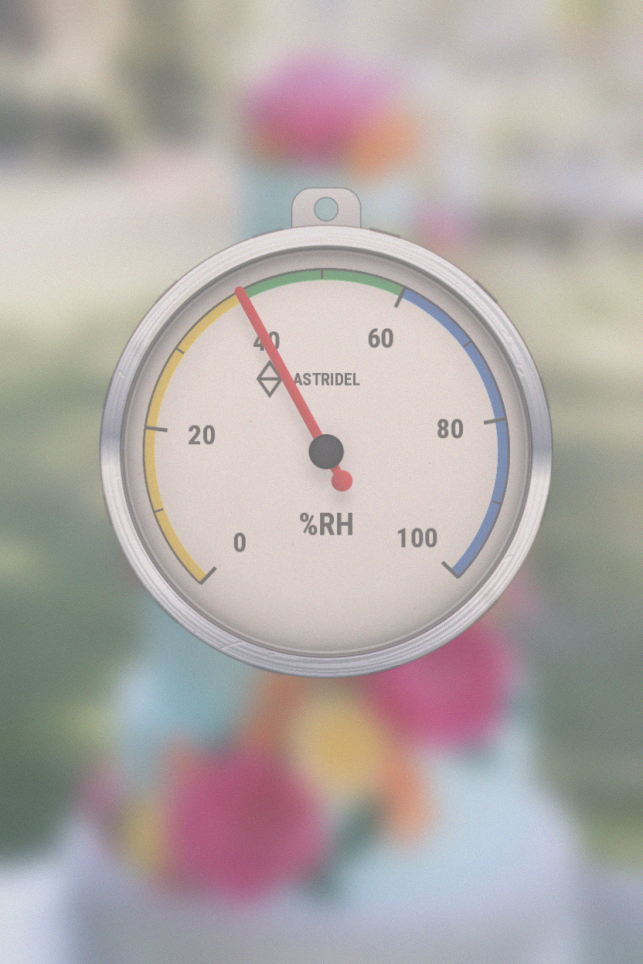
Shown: 40 %
